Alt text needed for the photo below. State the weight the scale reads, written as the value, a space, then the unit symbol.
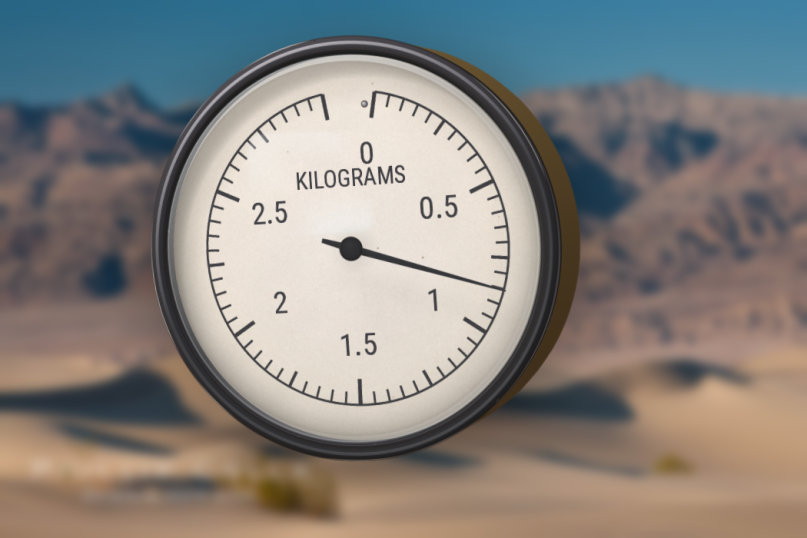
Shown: 0.85 kg
